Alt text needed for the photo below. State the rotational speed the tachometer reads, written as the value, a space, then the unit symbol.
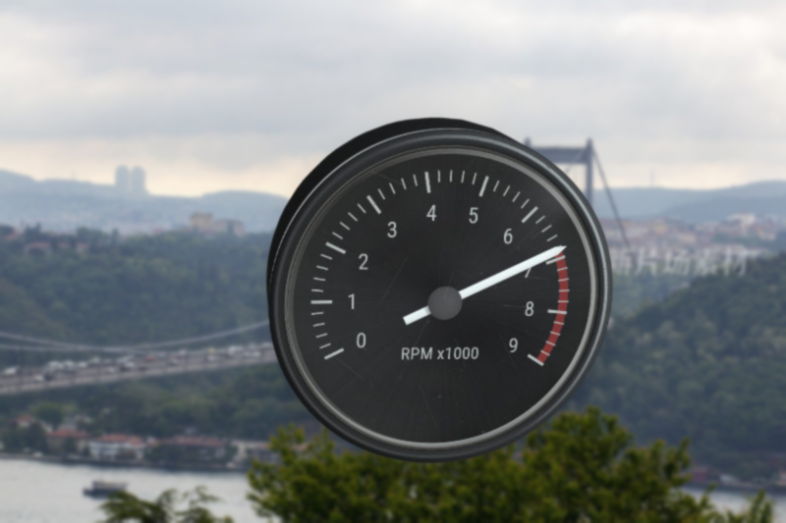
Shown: 6800 rpm
